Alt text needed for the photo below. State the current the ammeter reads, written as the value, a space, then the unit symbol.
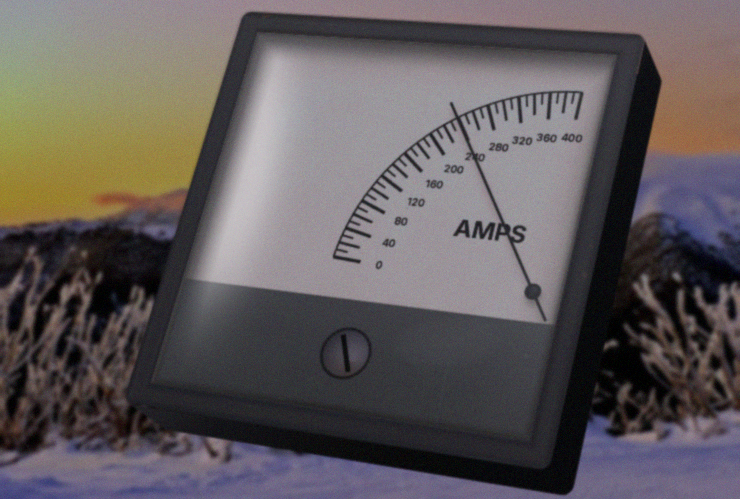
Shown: 240 A
